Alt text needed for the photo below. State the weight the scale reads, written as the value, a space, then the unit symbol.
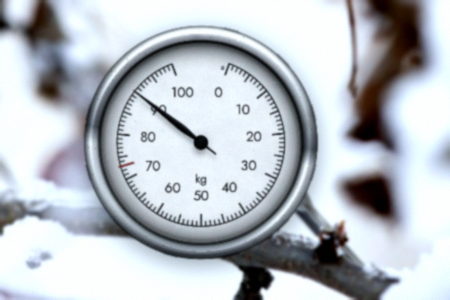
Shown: 90 kg
